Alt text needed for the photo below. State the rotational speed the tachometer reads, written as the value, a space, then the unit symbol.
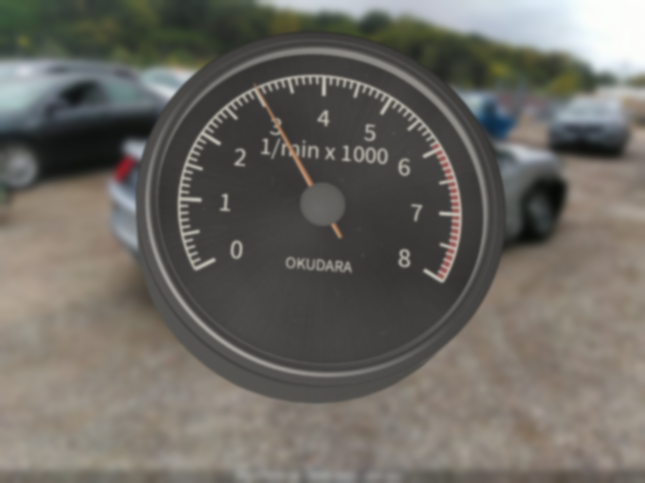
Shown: 3000 rpm
